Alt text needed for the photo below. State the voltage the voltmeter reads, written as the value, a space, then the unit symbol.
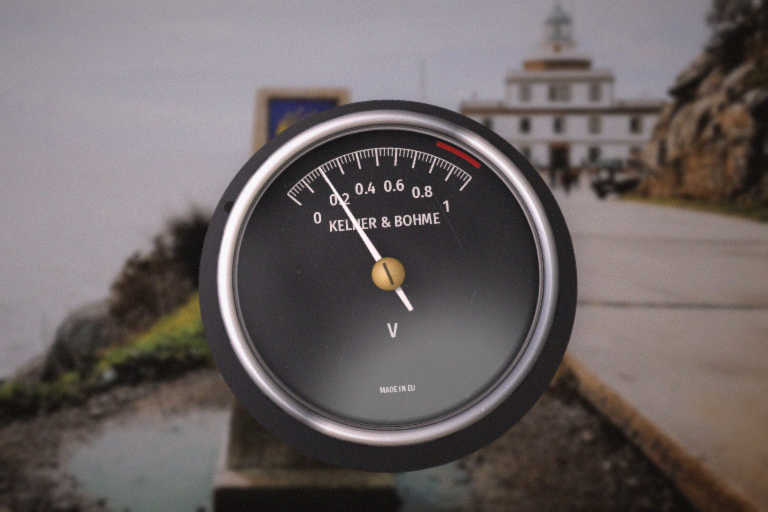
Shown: 0.2 V
